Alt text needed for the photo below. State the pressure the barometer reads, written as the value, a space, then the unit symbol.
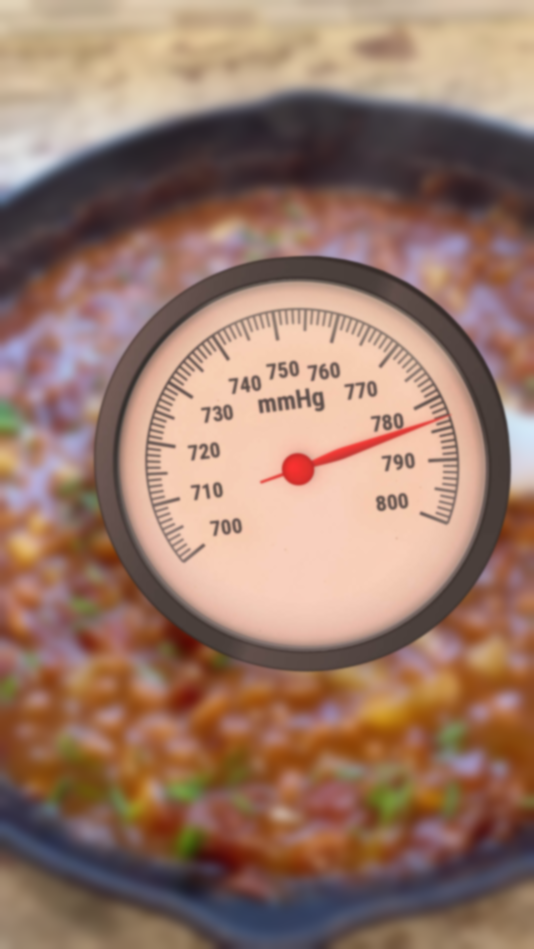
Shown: 783 mmHg
